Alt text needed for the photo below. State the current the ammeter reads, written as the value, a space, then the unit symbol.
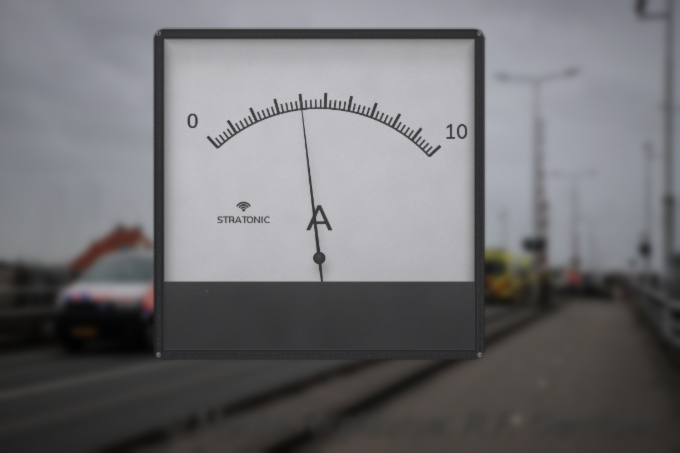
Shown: 4 A
